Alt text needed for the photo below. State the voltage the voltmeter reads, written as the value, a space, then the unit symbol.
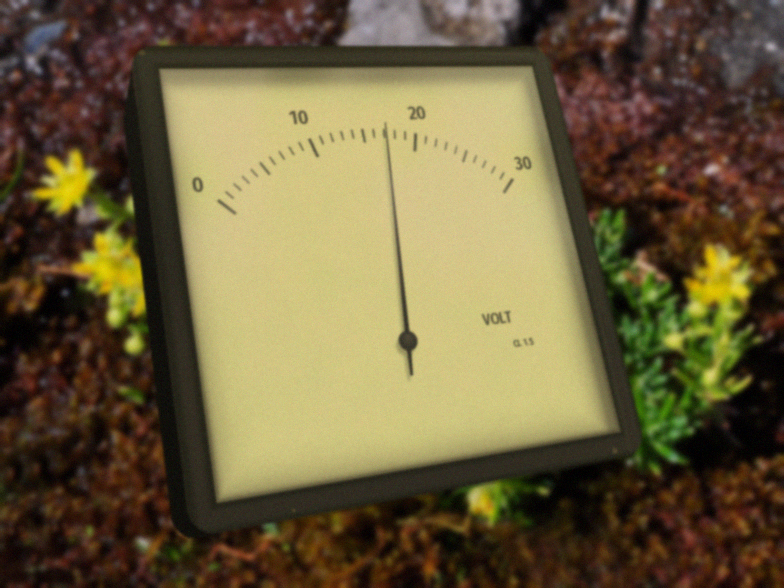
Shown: 17 V
